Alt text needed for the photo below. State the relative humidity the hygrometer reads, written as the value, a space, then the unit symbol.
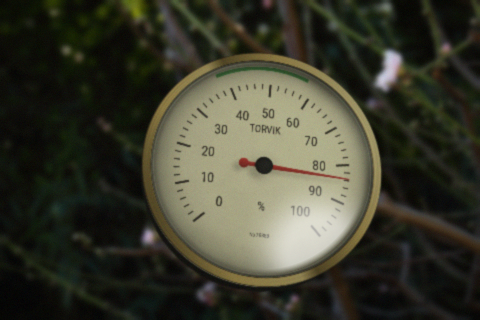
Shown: 84 %
